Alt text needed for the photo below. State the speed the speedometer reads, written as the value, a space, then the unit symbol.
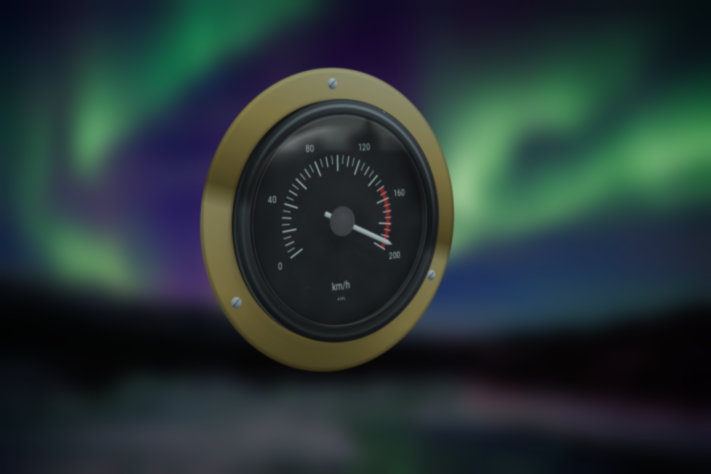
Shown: 195 km/h
